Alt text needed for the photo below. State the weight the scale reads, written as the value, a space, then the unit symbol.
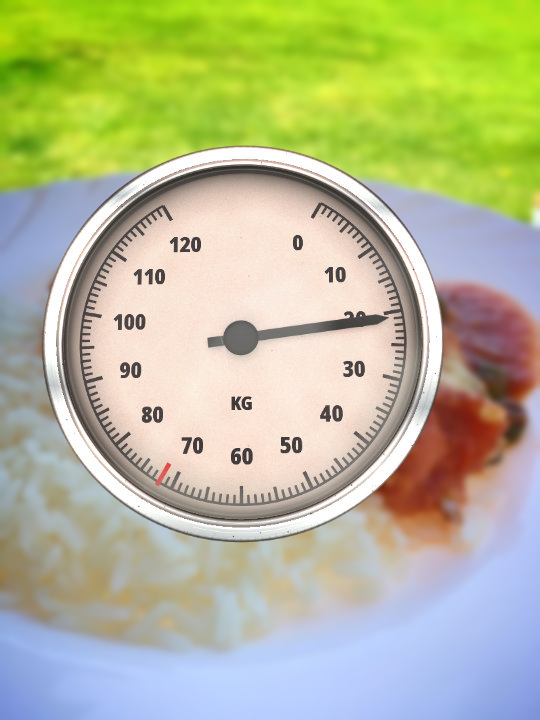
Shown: 21 kg
